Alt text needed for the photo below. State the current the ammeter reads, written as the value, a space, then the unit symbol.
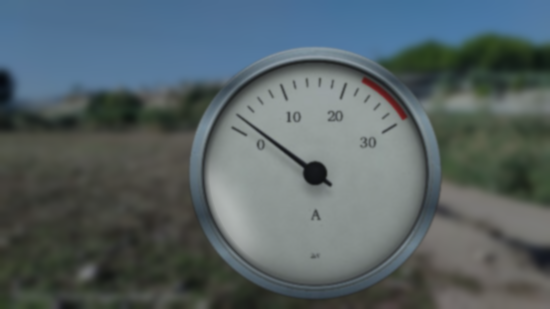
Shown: 2 A
